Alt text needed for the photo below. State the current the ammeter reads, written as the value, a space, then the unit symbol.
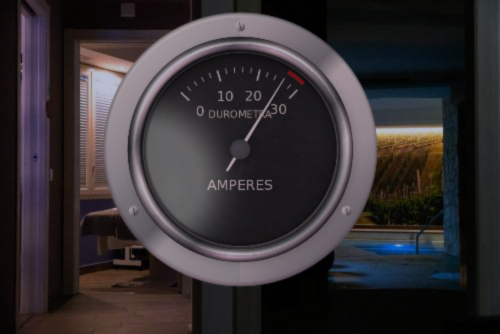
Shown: 26 A
